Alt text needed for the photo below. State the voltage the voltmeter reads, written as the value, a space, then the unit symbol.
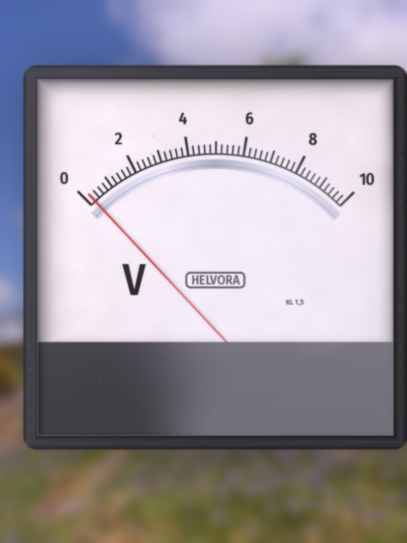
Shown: 0.2 V
